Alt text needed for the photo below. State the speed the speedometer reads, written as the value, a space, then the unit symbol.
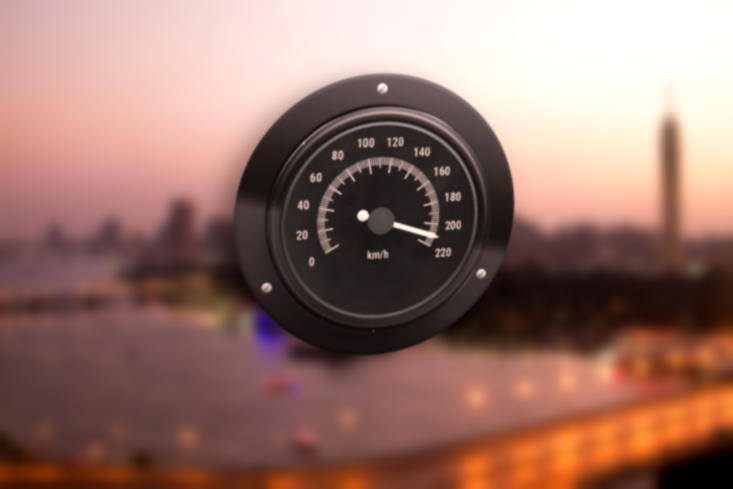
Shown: 210 km/h
